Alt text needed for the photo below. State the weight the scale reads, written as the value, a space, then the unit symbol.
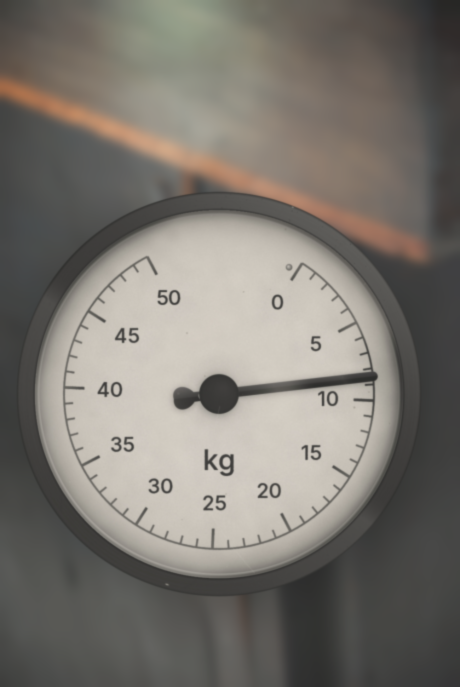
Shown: 8.5 kg
